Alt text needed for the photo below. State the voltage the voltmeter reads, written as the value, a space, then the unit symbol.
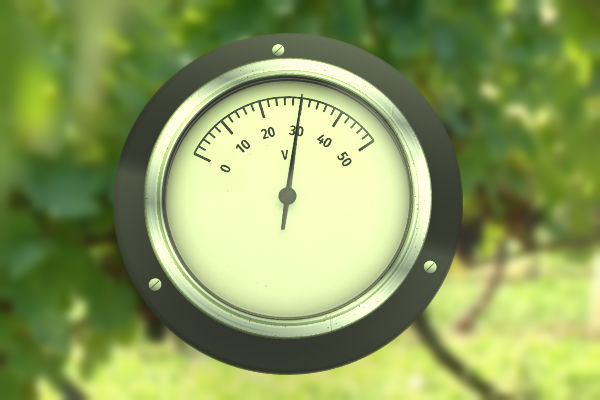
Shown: 30 V
